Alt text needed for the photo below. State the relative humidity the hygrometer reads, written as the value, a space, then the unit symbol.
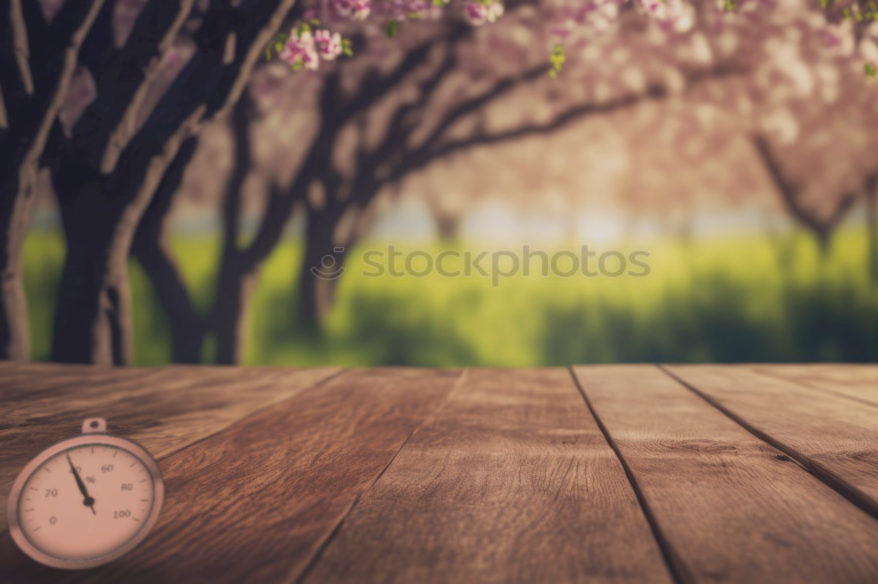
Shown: 40 %
